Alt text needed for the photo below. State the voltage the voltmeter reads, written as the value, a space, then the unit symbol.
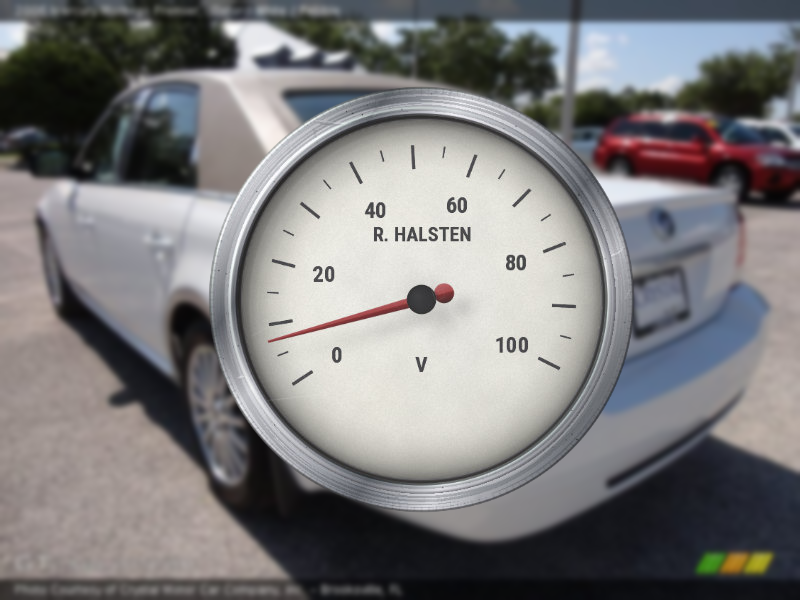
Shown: 7.5 V
